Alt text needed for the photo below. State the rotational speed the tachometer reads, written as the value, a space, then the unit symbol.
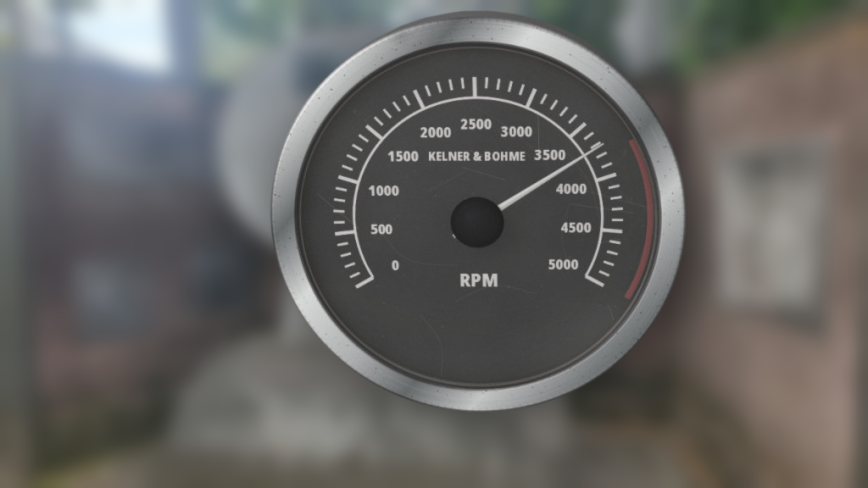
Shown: 3700 rpm
